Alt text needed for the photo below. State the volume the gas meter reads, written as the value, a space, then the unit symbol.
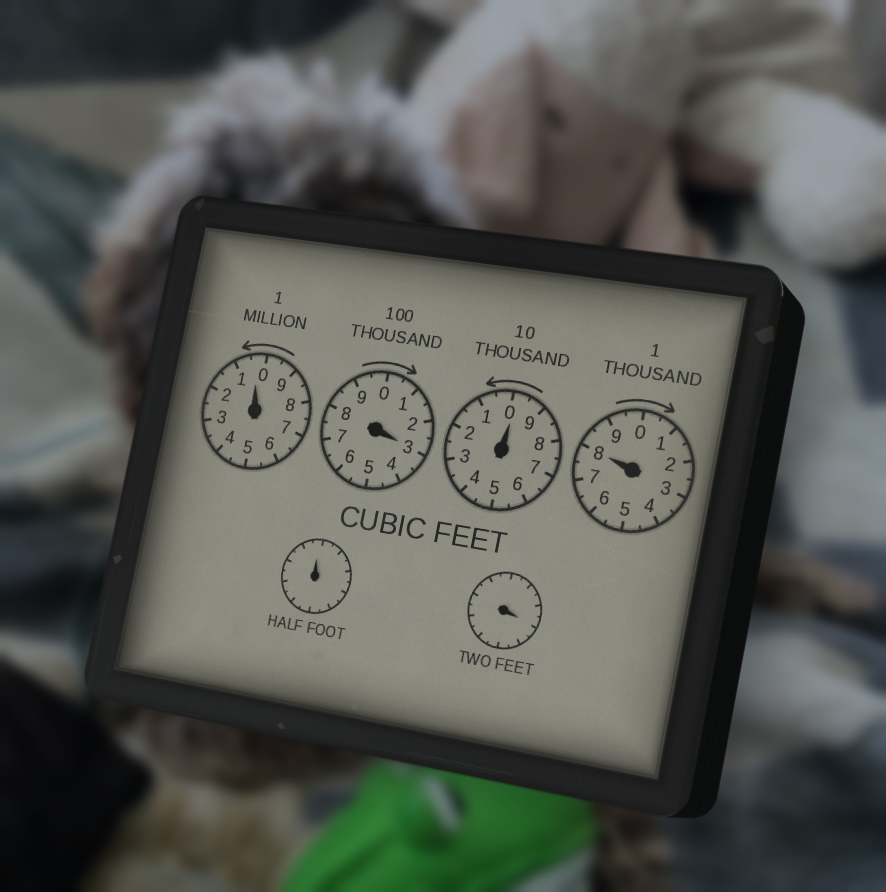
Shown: 29800 ft³
